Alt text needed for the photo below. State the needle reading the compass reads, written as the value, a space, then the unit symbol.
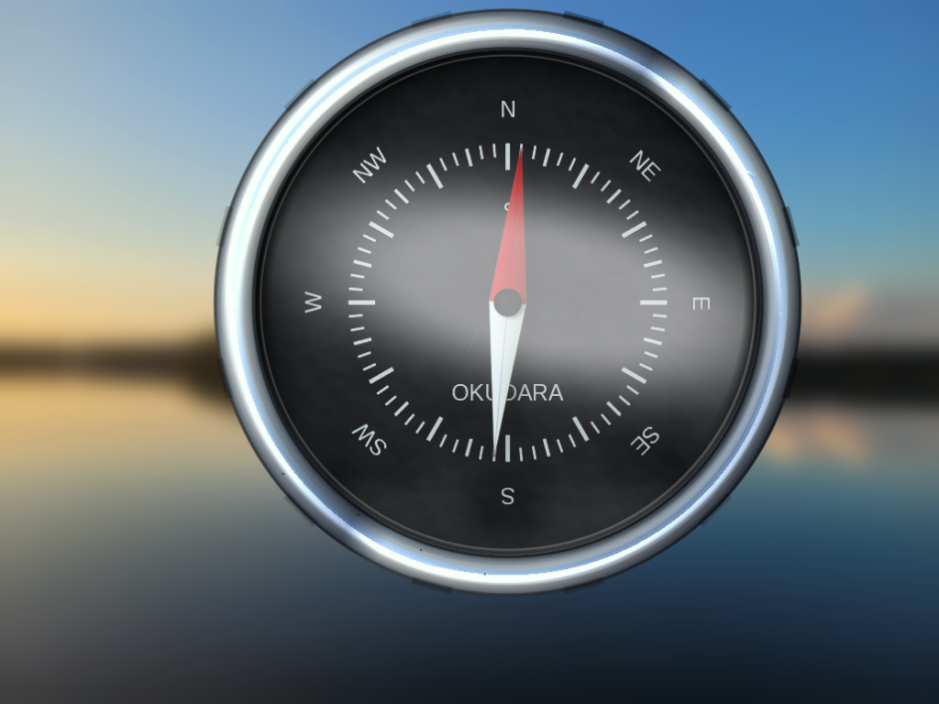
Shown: 5 °
